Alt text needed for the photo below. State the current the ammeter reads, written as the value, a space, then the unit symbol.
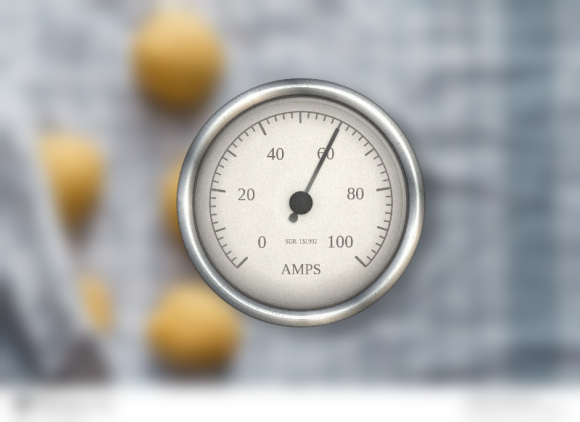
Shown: 60 A
